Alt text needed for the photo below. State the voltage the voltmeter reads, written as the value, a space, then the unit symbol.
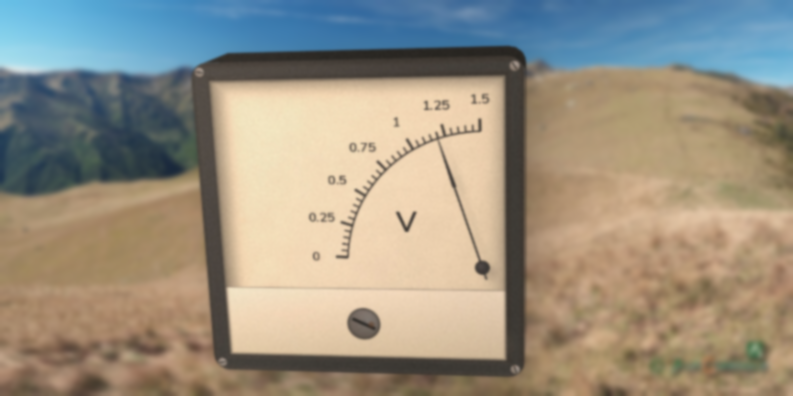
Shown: 1.2 V
